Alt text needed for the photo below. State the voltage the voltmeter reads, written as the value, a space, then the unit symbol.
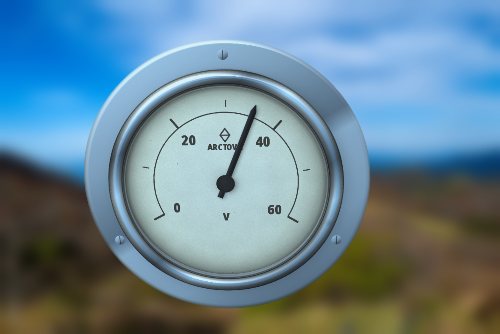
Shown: 35 V
